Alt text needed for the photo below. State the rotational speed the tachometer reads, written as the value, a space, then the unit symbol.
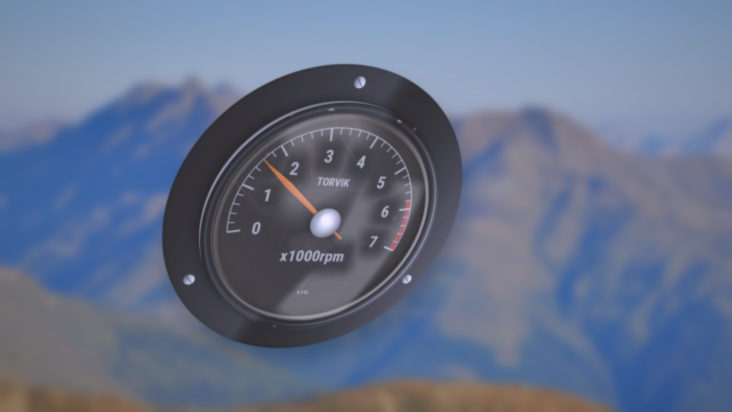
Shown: 1600 rpm
